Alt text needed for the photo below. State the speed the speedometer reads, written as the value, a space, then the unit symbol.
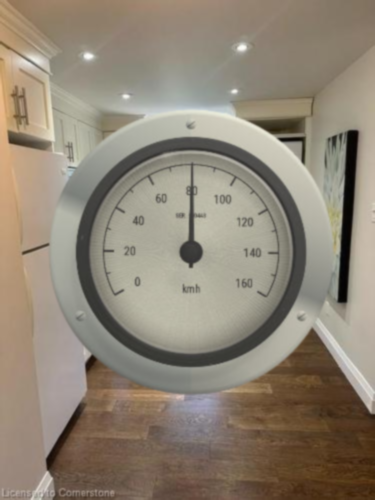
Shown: 80 km/h
